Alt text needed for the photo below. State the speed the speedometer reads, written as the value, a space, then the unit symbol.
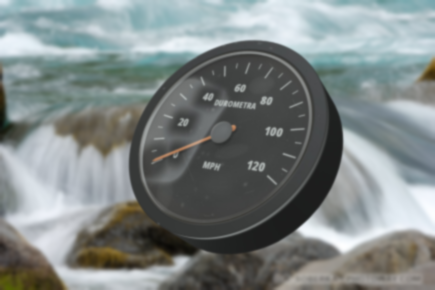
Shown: 0 mph
